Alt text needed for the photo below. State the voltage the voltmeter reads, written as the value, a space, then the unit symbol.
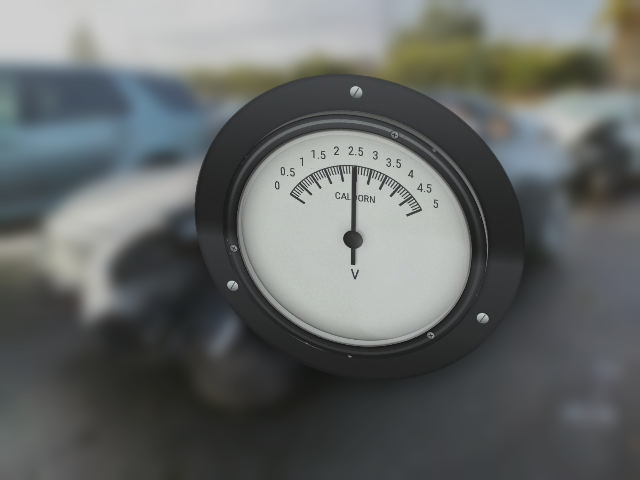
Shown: 2.5 V
